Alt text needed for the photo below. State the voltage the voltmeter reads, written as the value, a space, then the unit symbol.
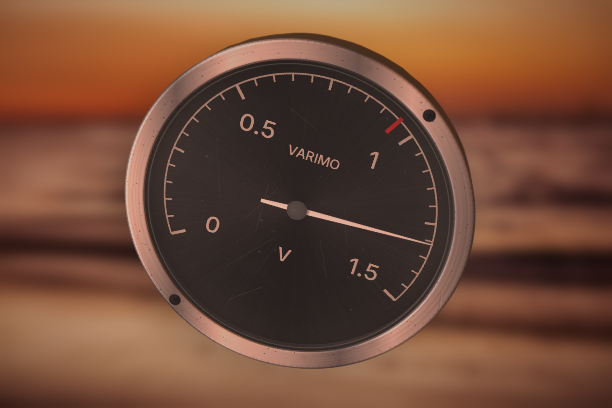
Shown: 1.3 V
